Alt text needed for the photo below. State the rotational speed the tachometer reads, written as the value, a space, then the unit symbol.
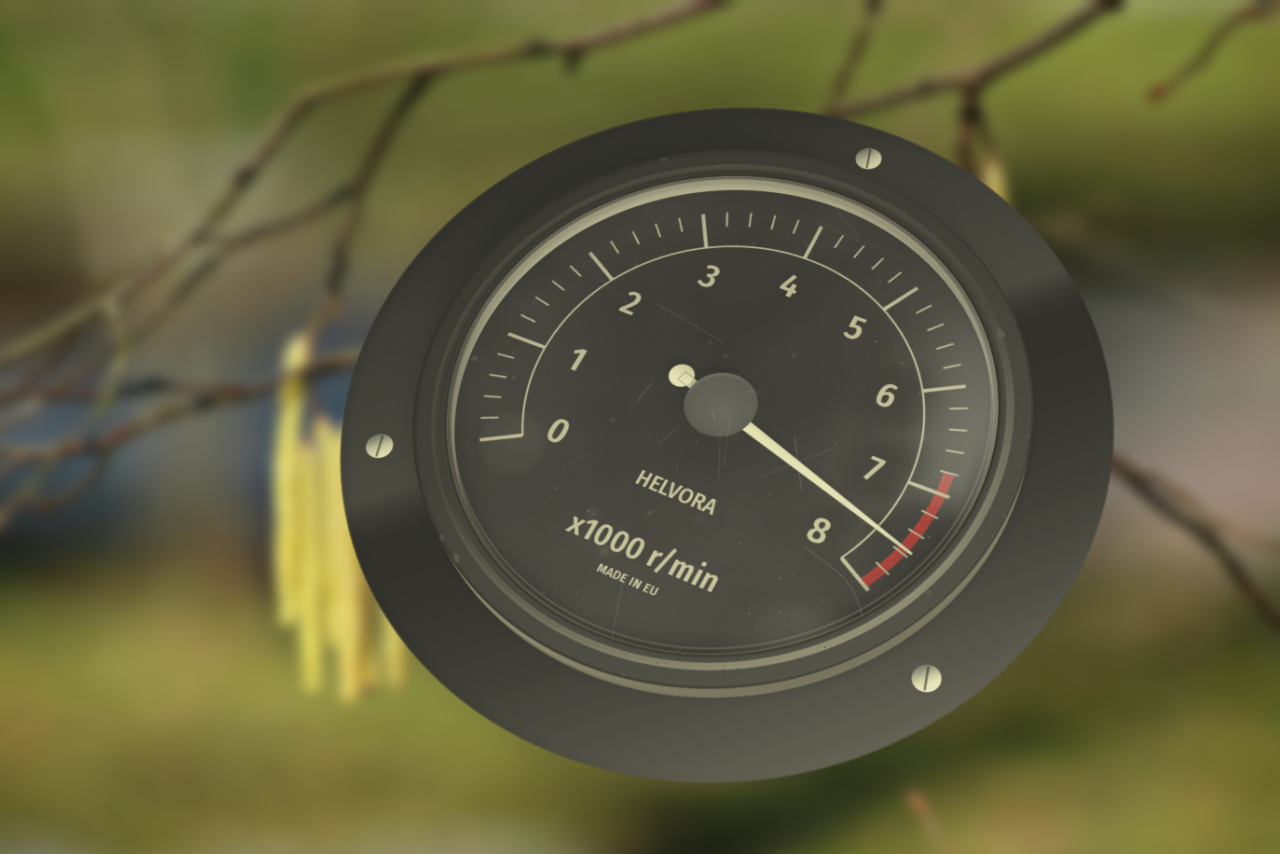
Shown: 7600 rpm
